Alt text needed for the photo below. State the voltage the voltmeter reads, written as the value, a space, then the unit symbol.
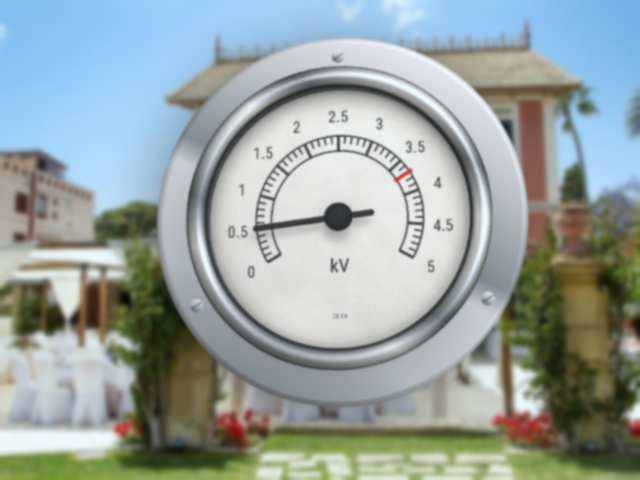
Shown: 0.5 kV
